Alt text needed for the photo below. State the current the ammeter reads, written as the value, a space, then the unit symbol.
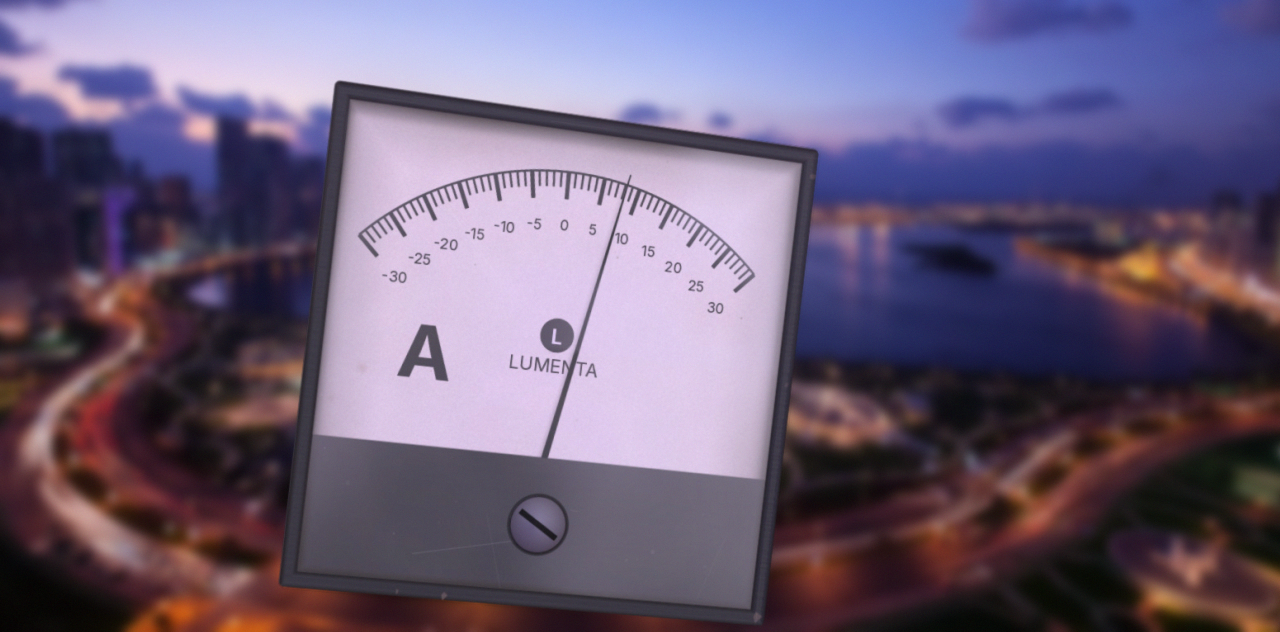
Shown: 8 A
